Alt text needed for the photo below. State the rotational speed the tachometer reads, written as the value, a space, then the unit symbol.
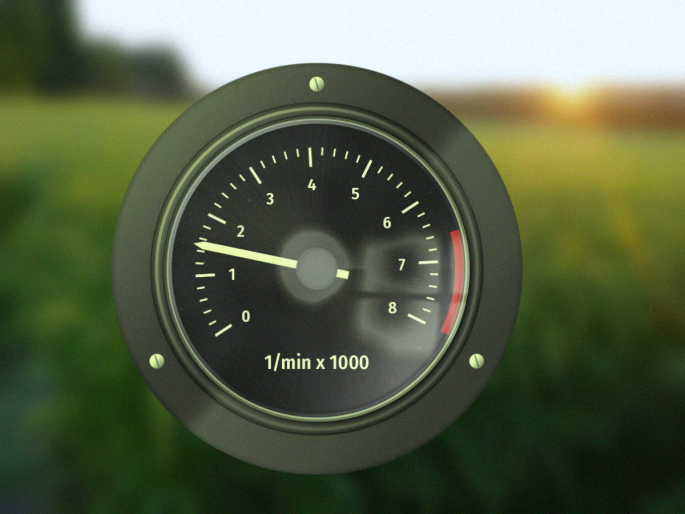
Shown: 1500 rpm
